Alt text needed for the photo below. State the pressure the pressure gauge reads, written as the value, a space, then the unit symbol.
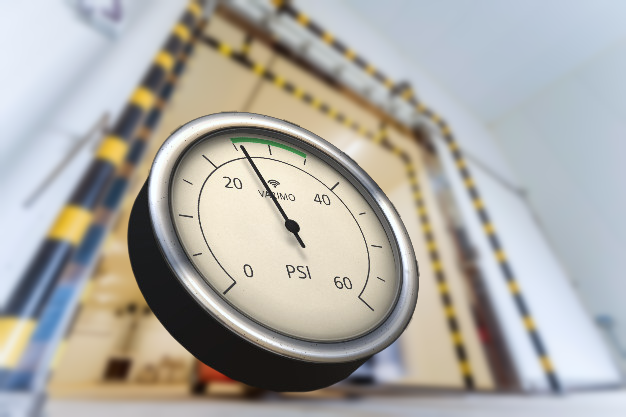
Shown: 25 psi
